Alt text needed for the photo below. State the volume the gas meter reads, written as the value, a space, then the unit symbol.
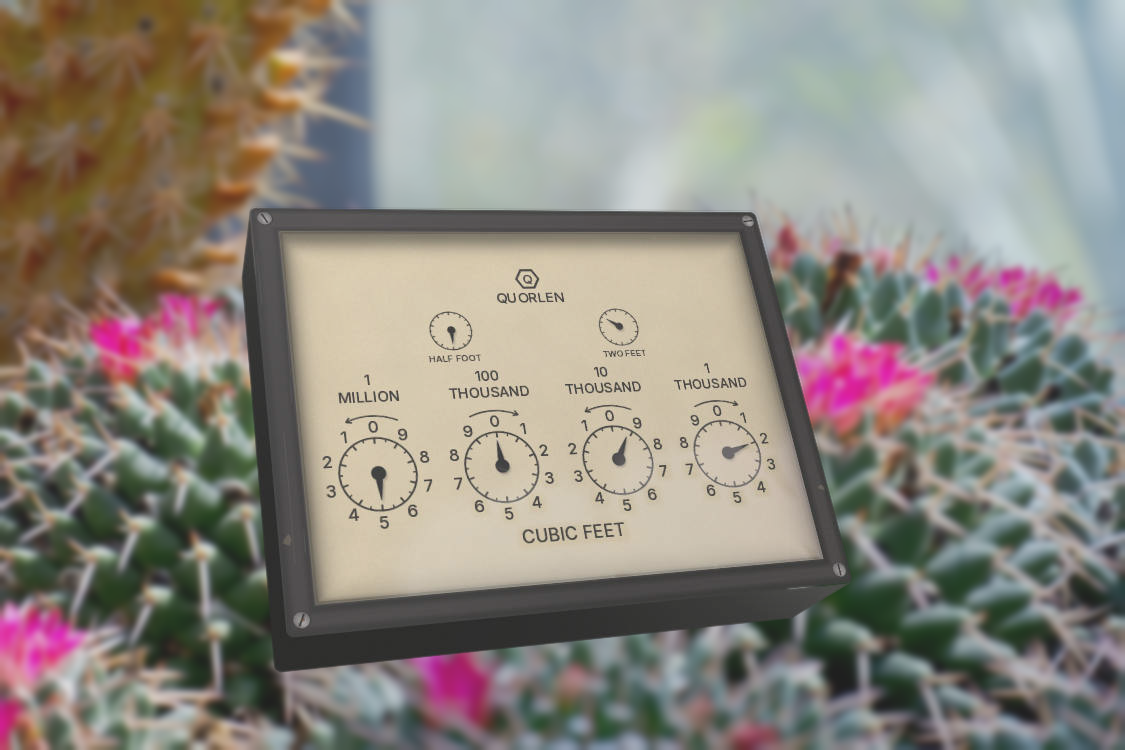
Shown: 499200 ft³
